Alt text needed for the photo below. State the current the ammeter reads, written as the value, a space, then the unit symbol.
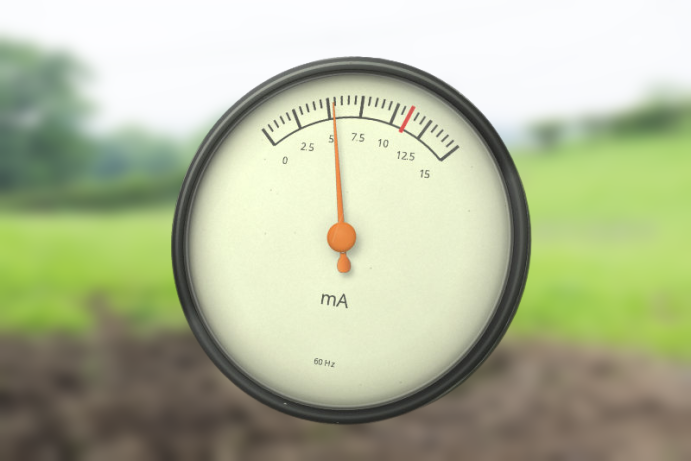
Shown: 5.5 mA
